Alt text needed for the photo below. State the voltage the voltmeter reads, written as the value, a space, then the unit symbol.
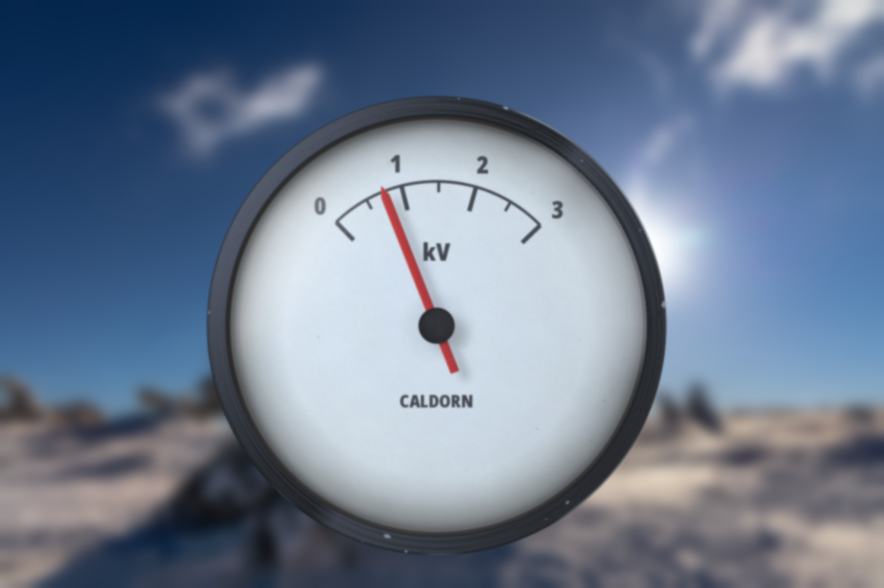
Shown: 0.75 kV
